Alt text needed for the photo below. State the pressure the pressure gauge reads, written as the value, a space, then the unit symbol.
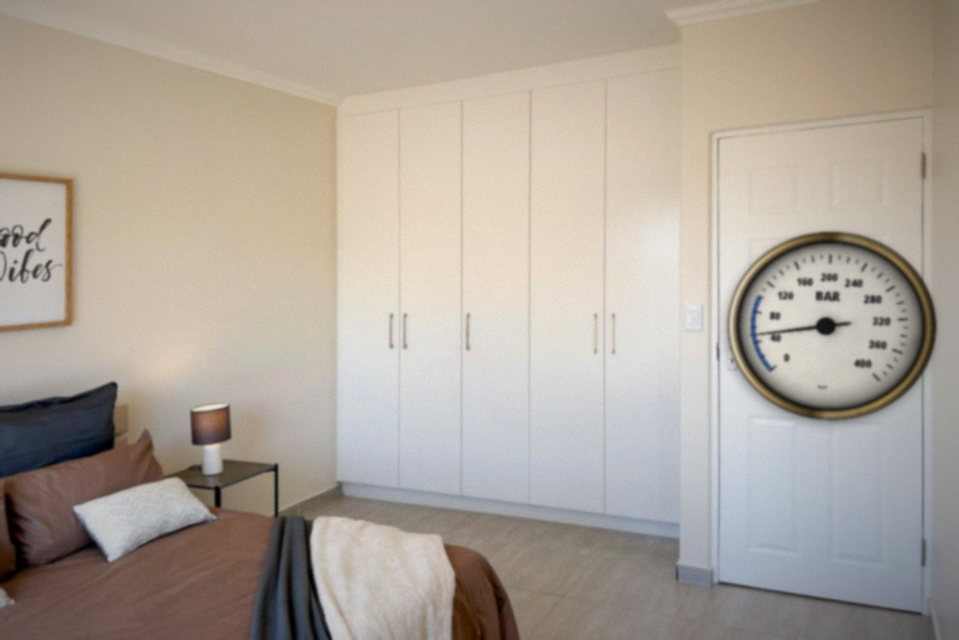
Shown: 50 bar
